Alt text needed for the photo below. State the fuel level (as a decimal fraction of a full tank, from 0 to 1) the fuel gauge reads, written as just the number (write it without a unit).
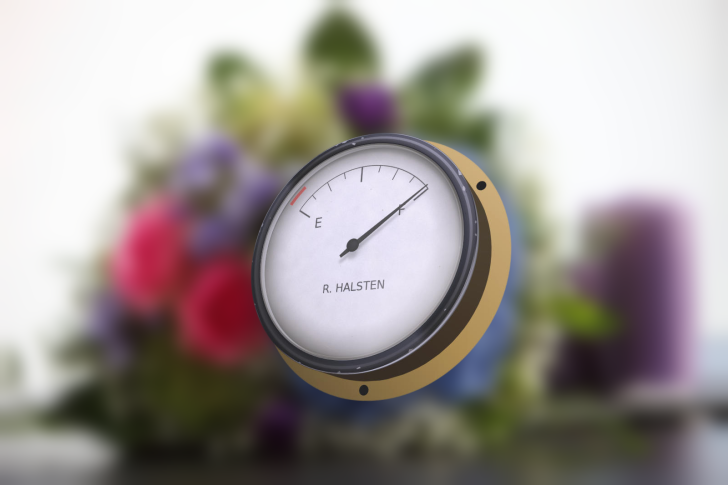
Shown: 1
